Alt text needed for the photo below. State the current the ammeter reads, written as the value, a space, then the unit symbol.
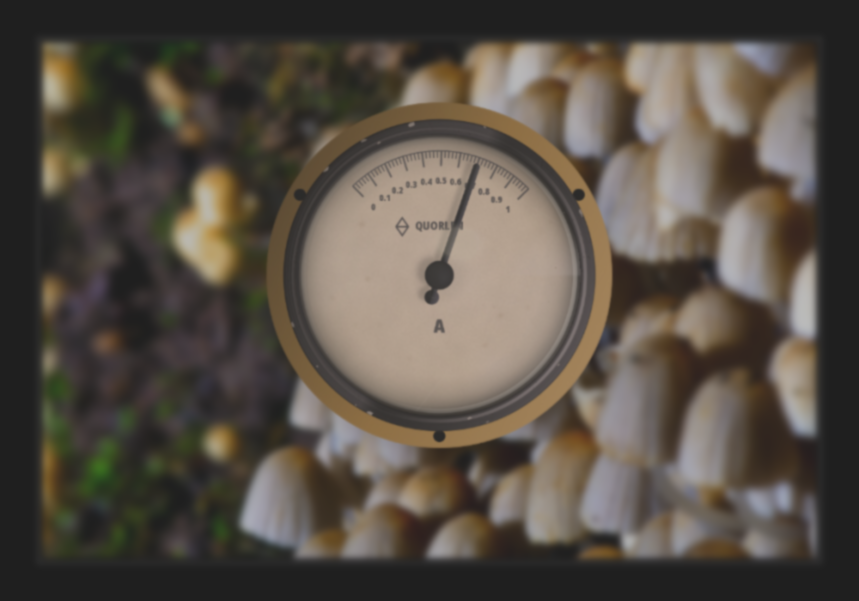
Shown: 0.7 A
